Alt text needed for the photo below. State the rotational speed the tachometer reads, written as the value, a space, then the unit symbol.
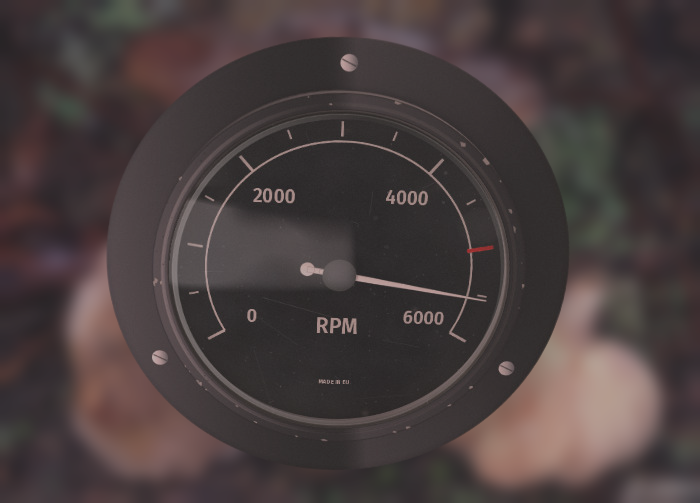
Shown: 5500 rpm
